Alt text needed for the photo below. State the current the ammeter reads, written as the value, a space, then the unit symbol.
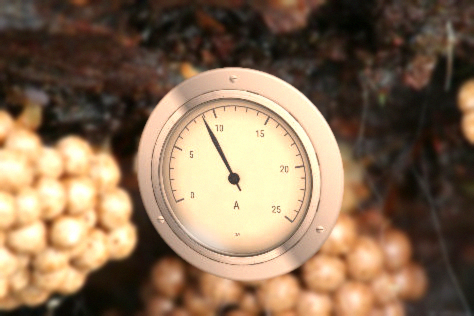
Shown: 9 A
